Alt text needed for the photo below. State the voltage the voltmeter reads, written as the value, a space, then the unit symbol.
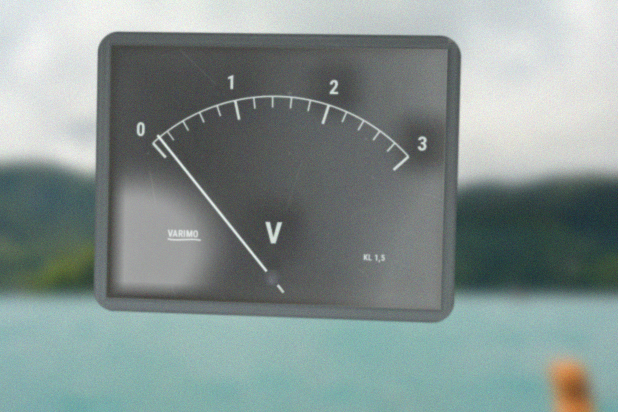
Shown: 0.1 V
